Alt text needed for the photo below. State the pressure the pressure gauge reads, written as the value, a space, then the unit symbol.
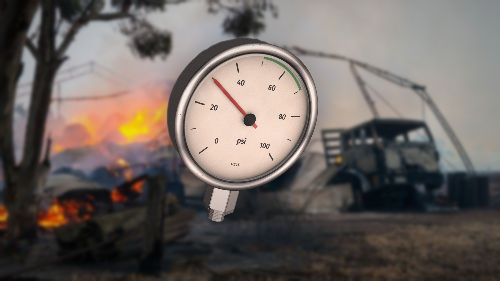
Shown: 30 psi
